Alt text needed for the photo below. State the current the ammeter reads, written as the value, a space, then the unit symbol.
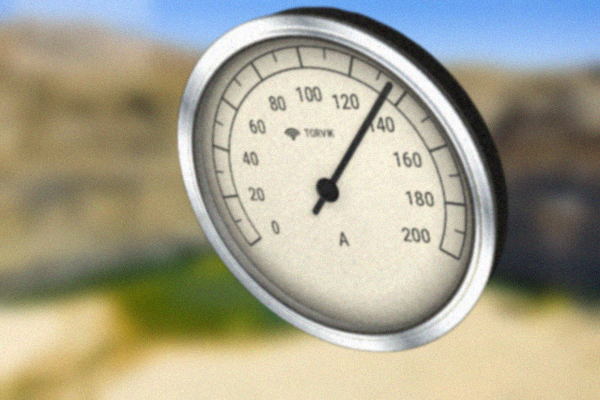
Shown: 135 A
